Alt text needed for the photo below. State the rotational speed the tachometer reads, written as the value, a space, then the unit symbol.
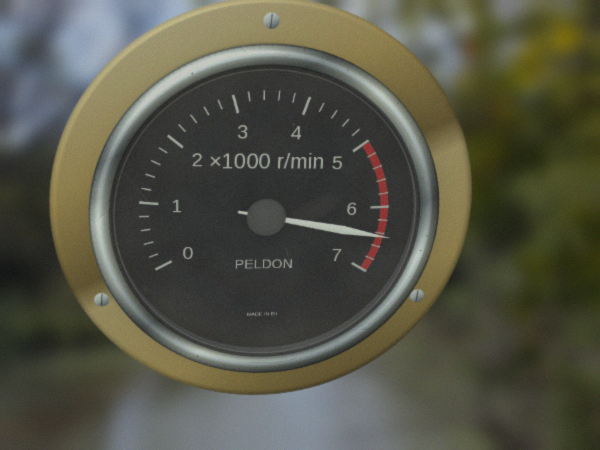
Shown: 6400 rpm
